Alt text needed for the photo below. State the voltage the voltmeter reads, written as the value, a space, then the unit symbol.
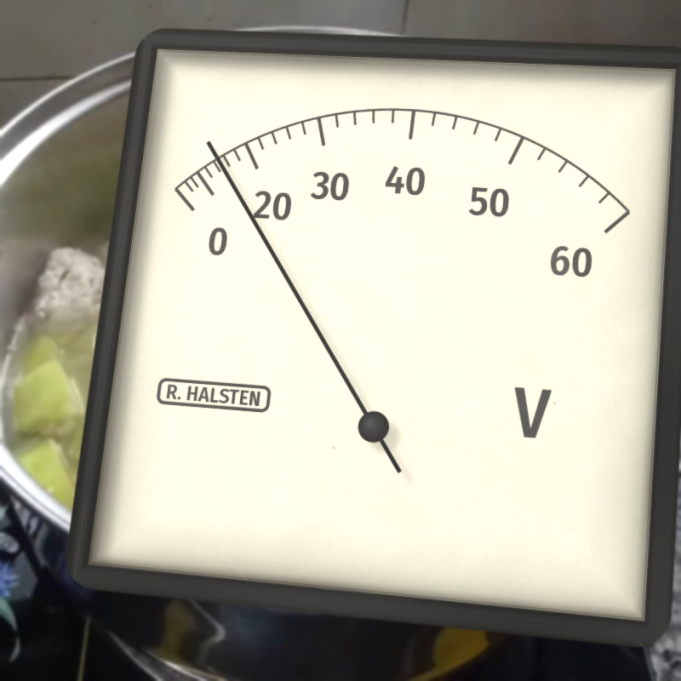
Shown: 15 V
